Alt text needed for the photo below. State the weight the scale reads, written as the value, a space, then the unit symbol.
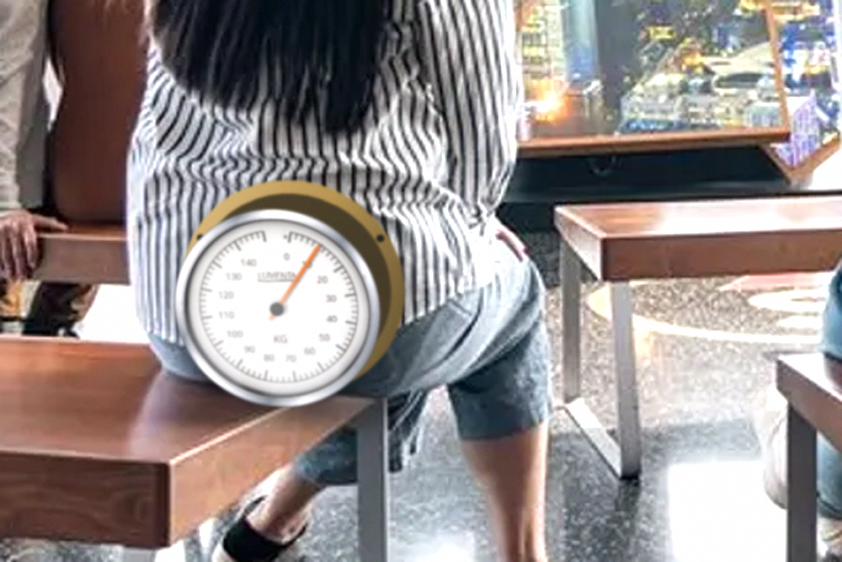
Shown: 10 kg
